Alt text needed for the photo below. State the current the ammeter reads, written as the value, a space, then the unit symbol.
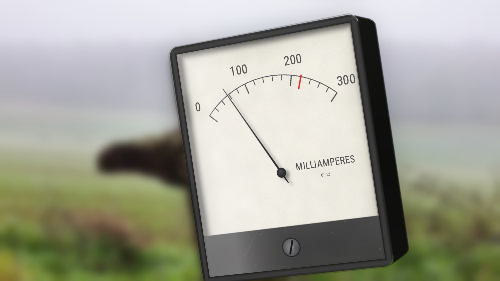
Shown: 60 mA
